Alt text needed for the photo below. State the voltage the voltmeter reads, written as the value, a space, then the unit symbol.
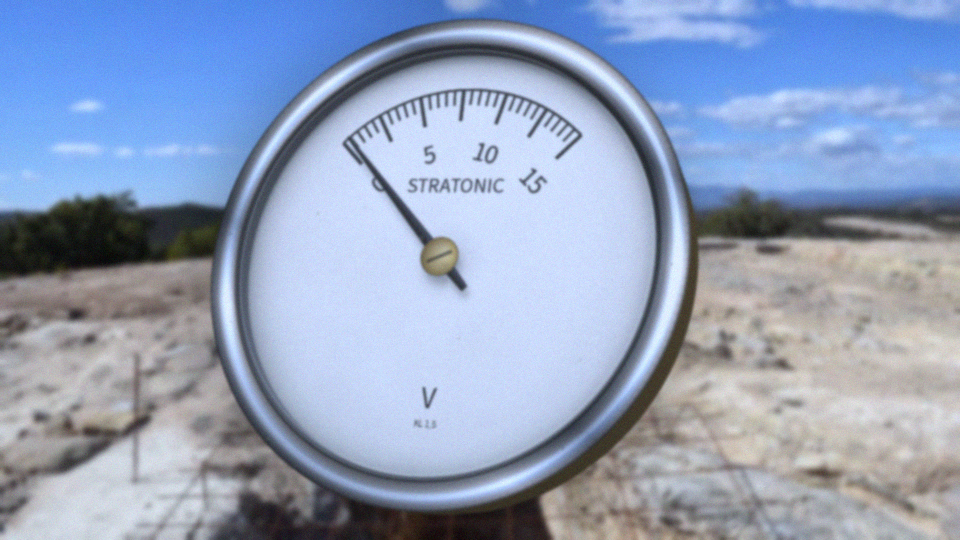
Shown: 0.5 V
